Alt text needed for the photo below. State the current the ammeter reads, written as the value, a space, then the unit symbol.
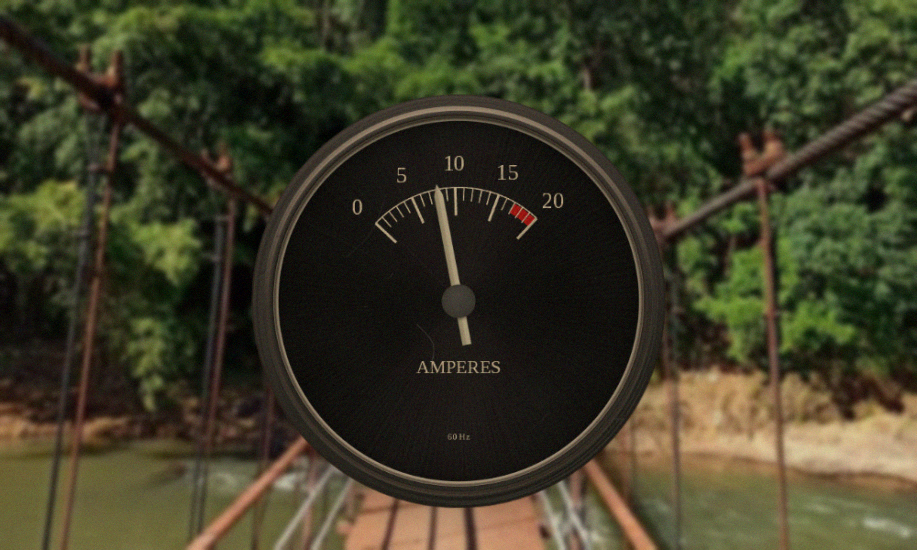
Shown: 8 A
